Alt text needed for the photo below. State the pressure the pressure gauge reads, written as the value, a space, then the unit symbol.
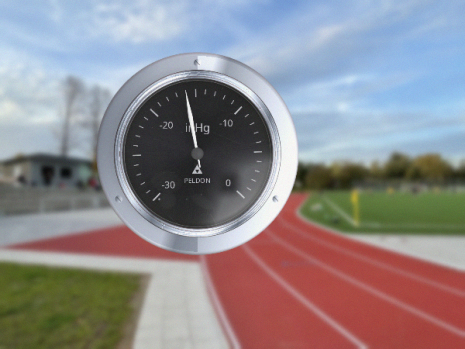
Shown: -16 inHg
